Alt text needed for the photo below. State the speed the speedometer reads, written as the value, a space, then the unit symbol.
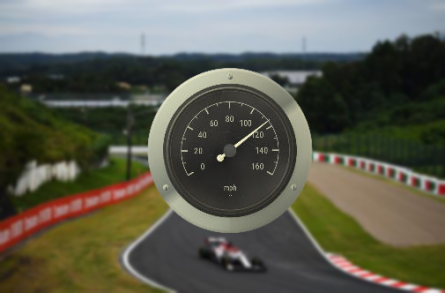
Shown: 115 mph
